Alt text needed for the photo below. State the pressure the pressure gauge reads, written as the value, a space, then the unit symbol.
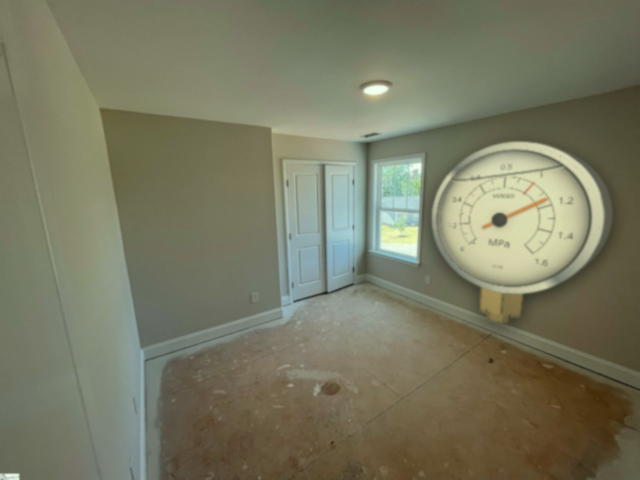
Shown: 1.15 MPa
